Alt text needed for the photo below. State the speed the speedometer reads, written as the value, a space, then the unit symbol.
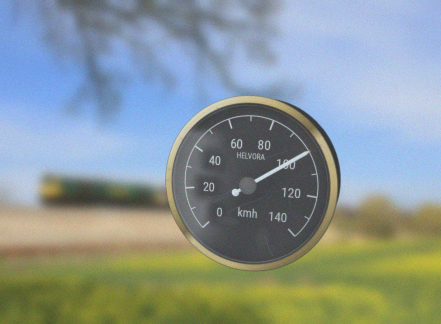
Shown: 100 km/h
